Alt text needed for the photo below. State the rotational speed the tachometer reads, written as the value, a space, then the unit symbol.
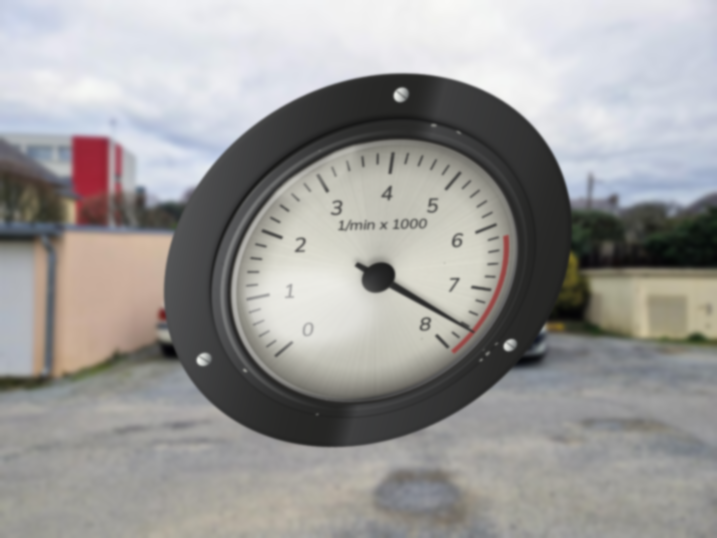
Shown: 7600 rpm
